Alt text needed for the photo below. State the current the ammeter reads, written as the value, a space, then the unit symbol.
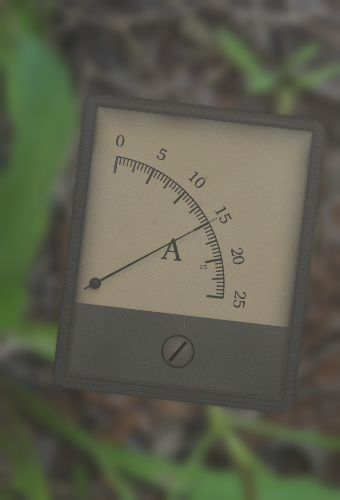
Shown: 15 A
